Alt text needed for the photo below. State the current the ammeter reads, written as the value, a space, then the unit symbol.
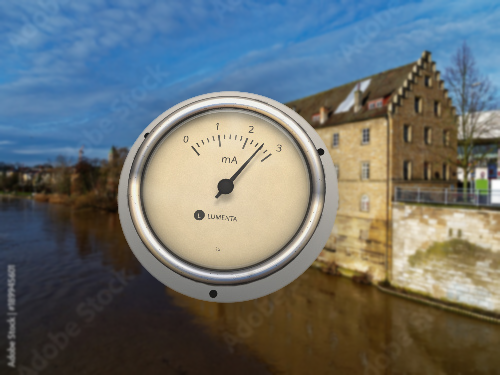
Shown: 2.6 mA
